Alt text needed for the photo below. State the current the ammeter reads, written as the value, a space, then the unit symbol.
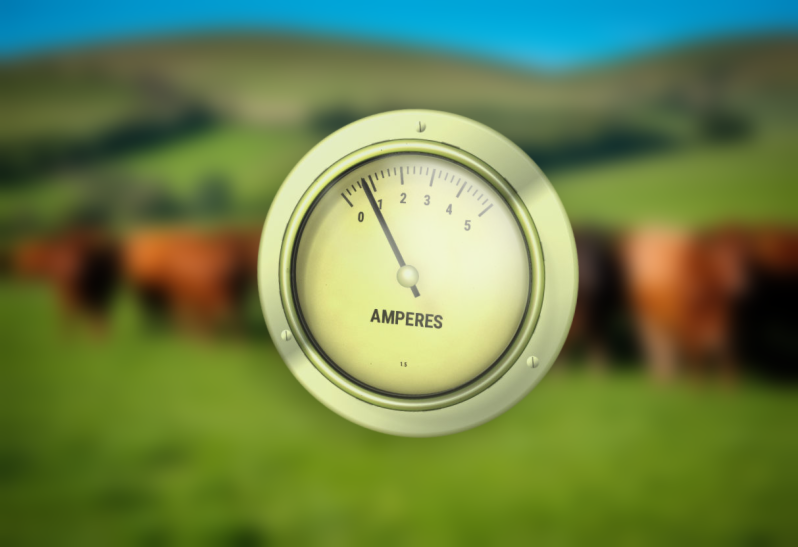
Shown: 0.8 A
